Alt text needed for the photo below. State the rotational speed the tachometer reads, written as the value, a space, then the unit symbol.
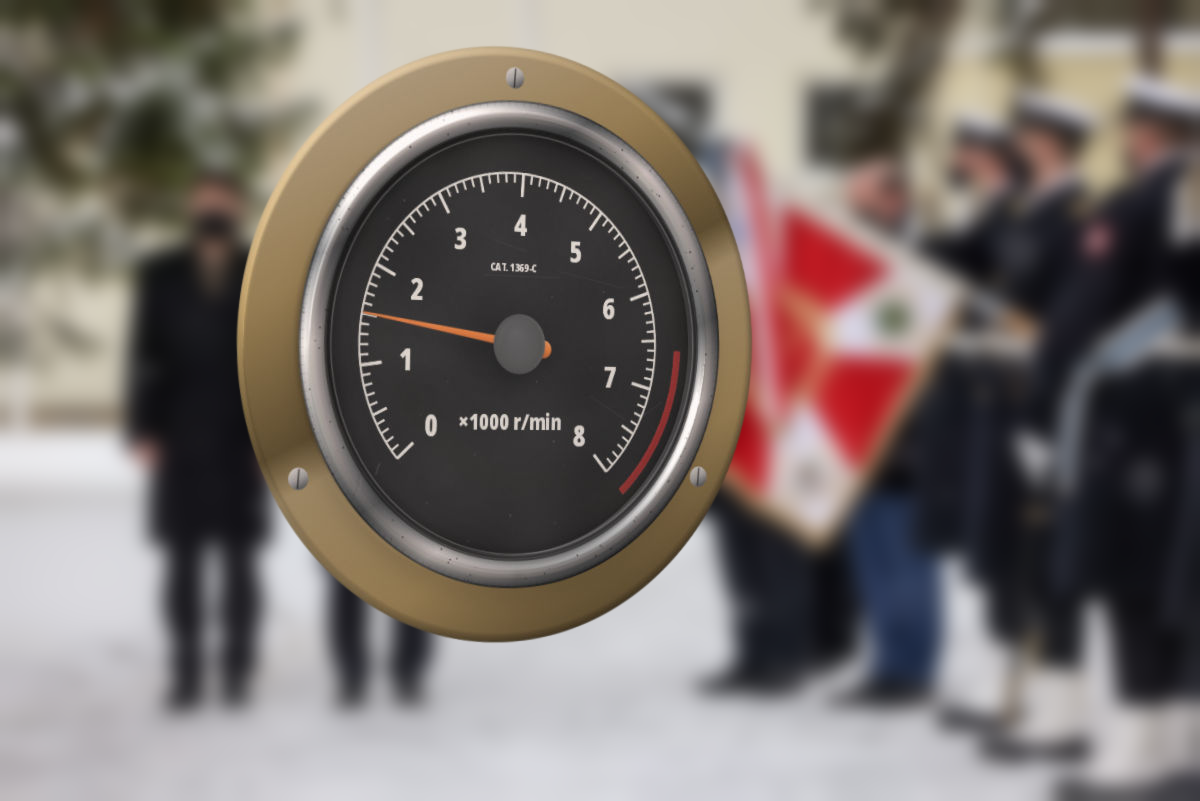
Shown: 1500 rpm
